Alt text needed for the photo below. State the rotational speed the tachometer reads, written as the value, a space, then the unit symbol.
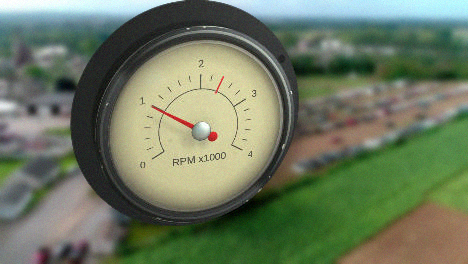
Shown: 1000 rpm
